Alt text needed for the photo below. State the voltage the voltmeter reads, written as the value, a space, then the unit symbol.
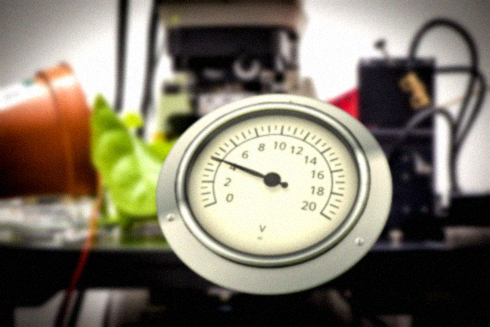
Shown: 4 V
